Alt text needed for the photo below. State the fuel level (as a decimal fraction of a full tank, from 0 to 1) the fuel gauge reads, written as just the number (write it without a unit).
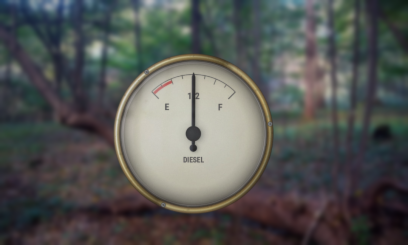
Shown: 0.5
